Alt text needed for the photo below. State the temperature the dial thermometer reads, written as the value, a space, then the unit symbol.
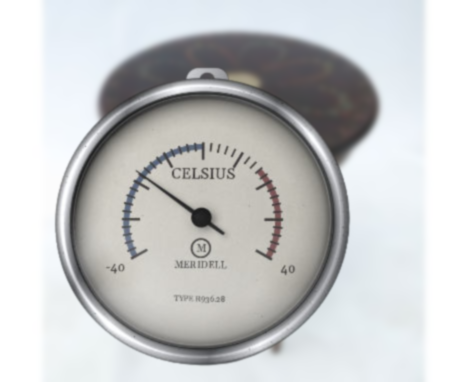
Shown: -18 °C
